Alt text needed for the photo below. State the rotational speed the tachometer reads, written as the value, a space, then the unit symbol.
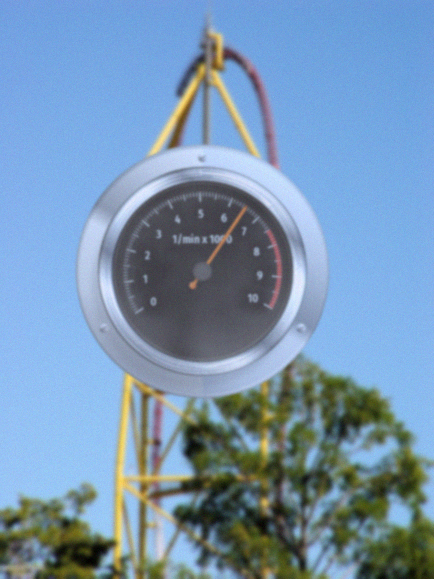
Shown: 6500 rpm
